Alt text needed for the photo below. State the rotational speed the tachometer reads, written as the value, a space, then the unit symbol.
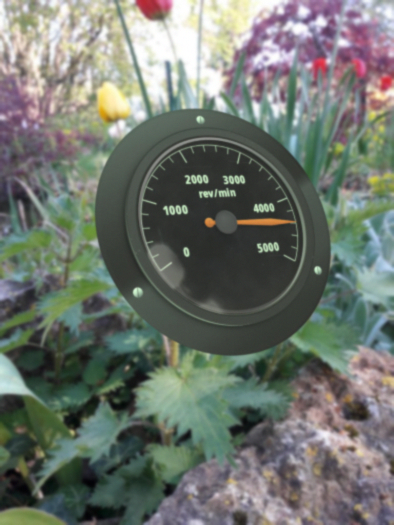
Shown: 4400 rpm
